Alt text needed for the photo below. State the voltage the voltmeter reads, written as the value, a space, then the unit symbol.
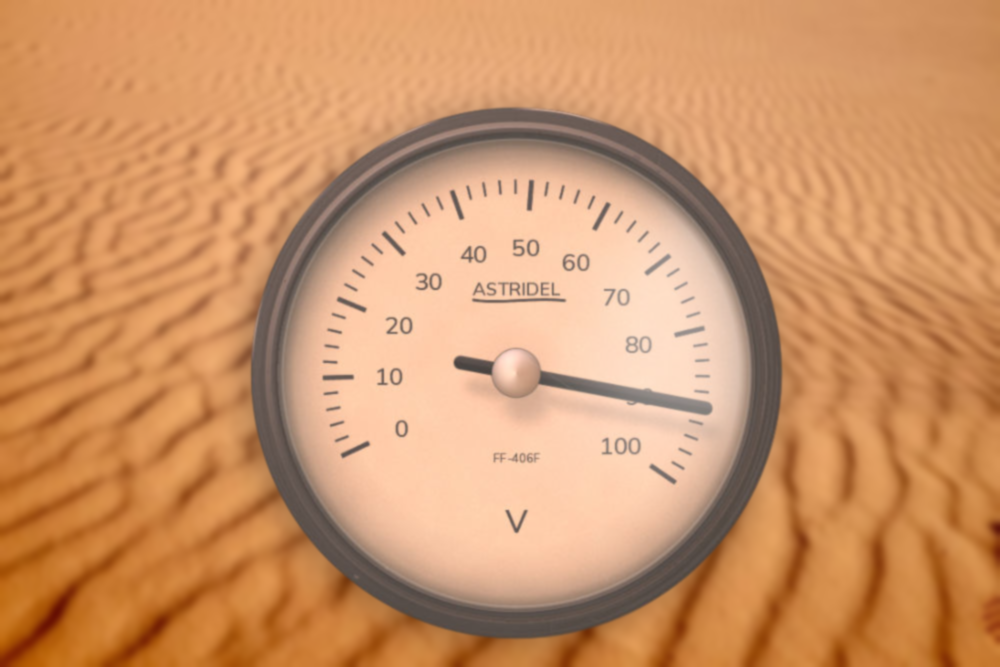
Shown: 90 V
